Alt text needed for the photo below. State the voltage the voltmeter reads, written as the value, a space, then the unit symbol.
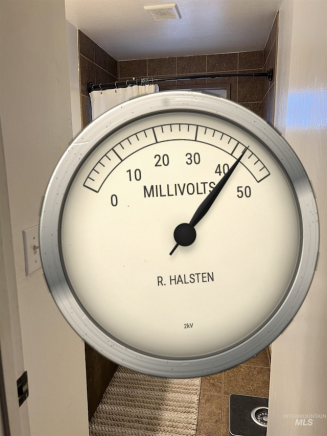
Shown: 42 mV
